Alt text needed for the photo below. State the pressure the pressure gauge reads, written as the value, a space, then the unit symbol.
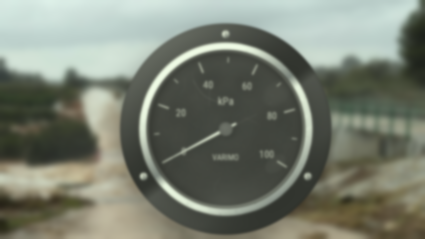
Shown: 0 kPa
